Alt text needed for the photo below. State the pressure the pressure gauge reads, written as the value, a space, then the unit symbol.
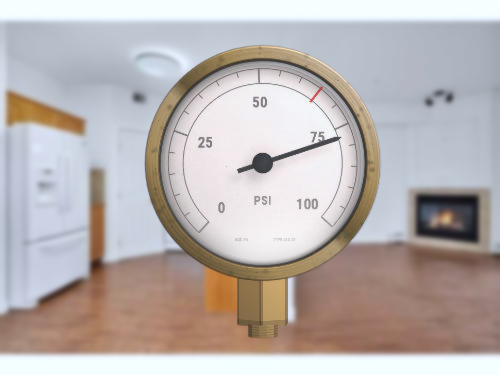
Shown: 77.5 psi
